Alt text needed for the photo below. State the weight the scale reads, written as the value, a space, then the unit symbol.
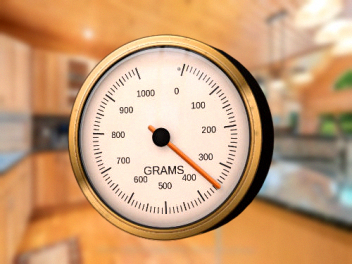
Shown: 350 g
